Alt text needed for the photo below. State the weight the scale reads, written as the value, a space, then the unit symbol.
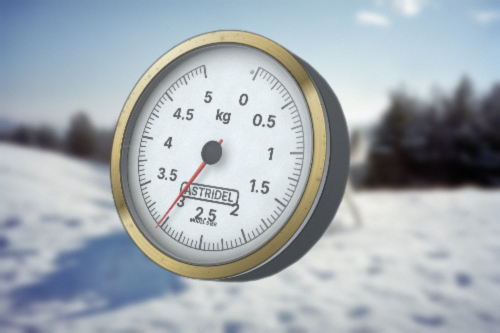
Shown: 3 kg
